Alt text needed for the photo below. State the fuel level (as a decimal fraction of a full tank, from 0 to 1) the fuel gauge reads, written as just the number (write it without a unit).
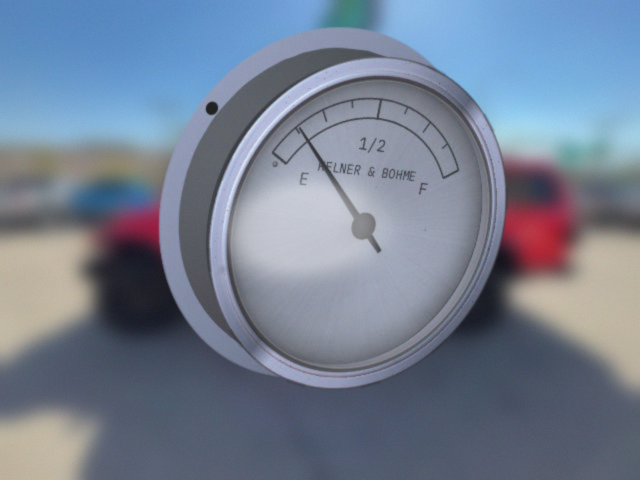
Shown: 0.125
